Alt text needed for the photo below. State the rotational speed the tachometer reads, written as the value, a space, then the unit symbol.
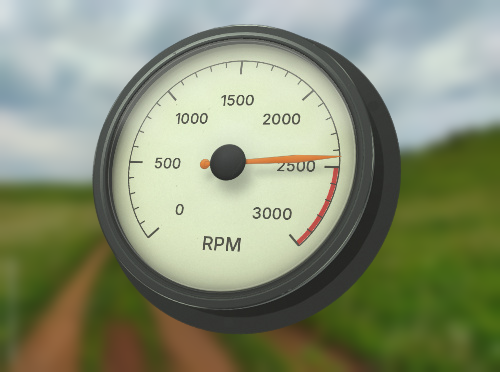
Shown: 2450 rpm
